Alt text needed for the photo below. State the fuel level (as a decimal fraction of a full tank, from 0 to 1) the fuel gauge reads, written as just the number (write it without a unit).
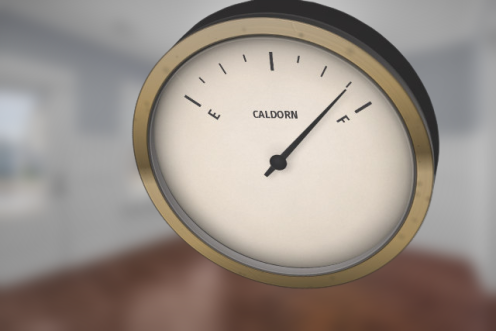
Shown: 0.875
